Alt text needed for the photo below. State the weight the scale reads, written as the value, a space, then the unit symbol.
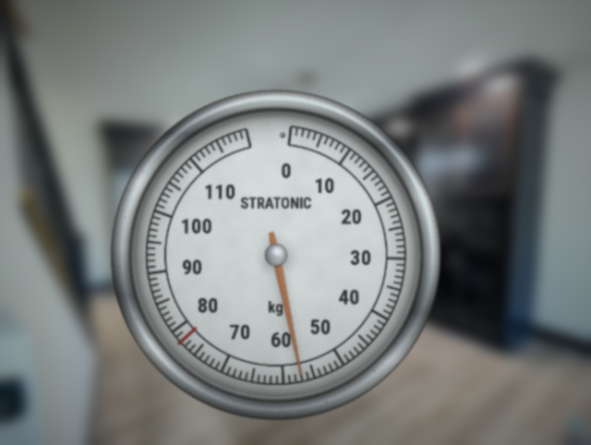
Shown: 57 kg
